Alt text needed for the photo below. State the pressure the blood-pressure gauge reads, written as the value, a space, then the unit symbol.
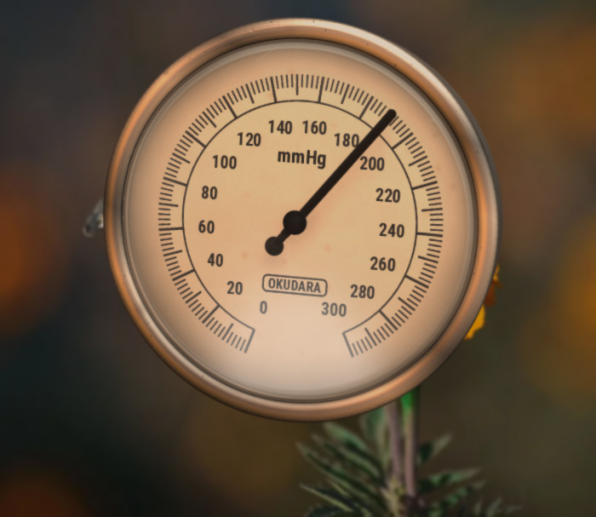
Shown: 190 mmHg
